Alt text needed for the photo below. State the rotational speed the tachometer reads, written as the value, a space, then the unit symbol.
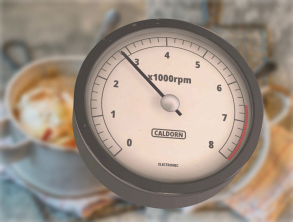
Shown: 2800 rpm
